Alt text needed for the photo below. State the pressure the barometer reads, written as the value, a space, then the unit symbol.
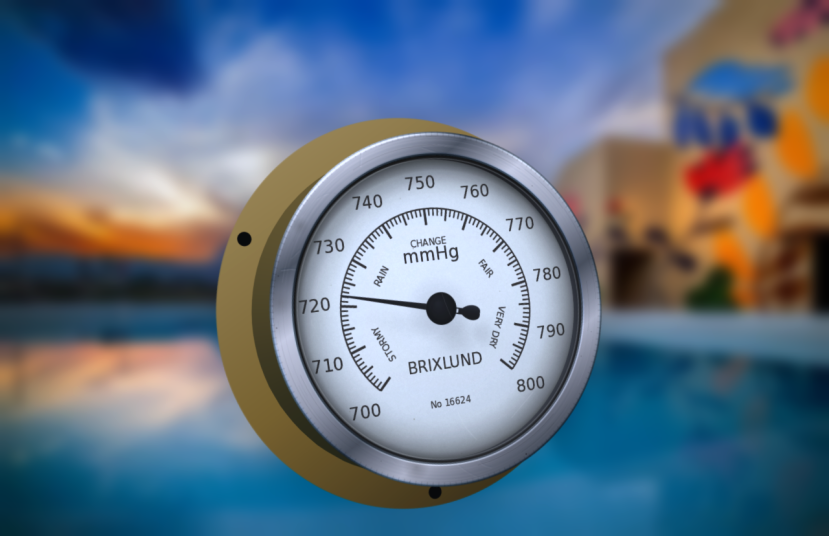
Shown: 722 mmHg
